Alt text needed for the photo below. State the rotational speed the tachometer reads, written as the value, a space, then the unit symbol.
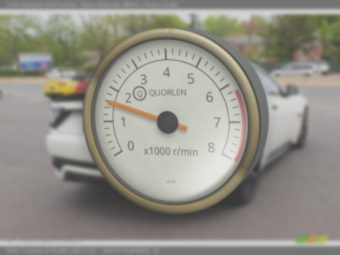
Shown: 1600 rpm
